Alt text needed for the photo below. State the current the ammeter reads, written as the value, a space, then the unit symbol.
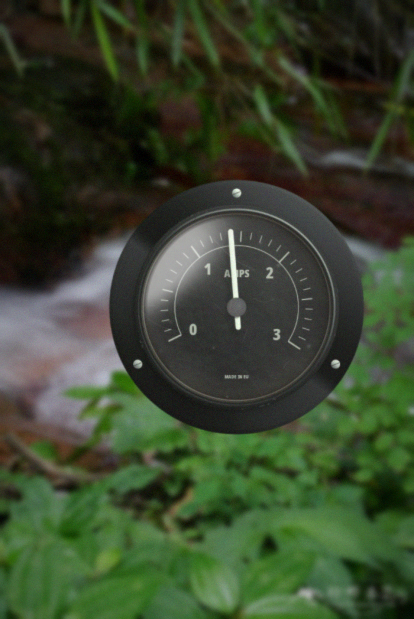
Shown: 1.4 A
